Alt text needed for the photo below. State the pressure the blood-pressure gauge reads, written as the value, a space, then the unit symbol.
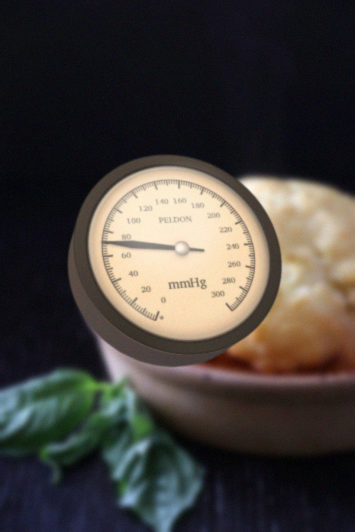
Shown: 70 mmHg
